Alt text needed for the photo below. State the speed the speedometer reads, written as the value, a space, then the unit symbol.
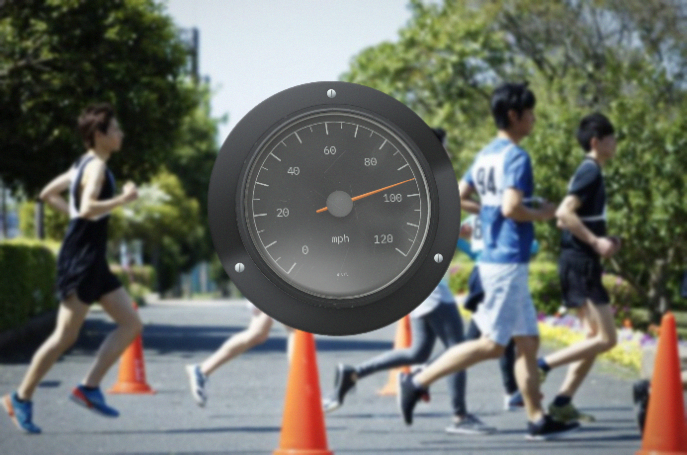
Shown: 95 mph
